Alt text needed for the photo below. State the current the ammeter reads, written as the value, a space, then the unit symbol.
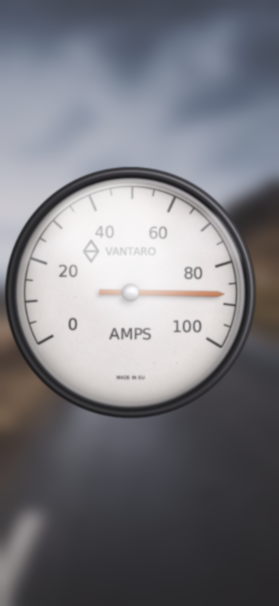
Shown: 87.5 A
